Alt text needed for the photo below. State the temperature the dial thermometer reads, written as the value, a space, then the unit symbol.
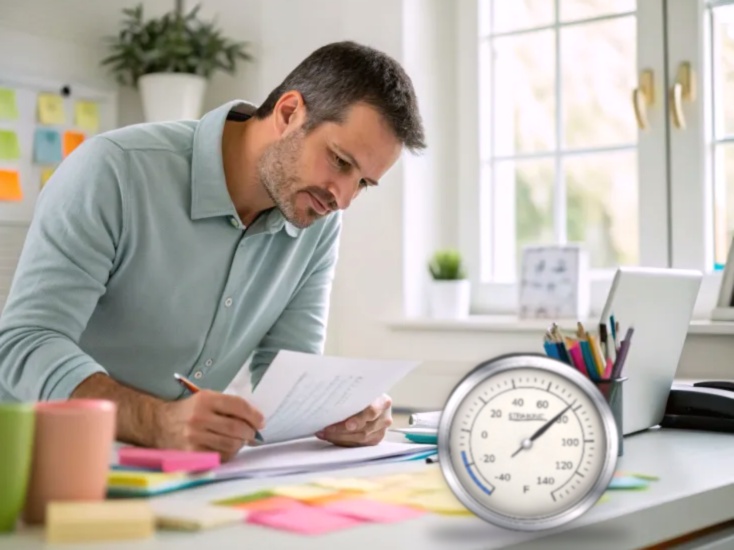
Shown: 76 °F
